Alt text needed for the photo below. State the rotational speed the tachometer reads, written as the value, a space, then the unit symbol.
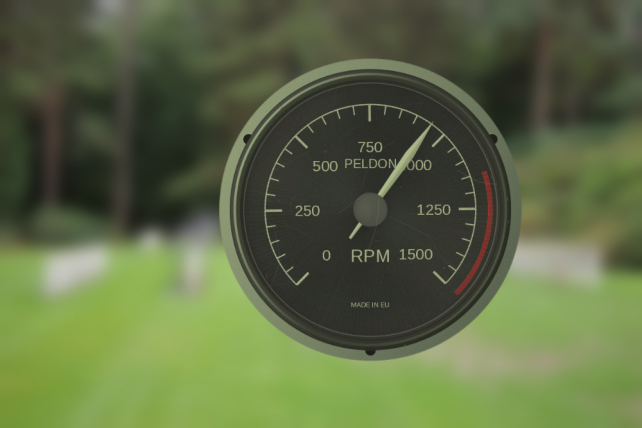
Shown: 950 rpm
